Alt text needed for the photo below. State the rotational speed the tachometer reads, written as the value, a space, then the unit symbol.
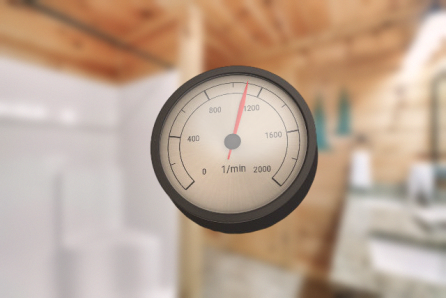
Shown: 1100 rpm
